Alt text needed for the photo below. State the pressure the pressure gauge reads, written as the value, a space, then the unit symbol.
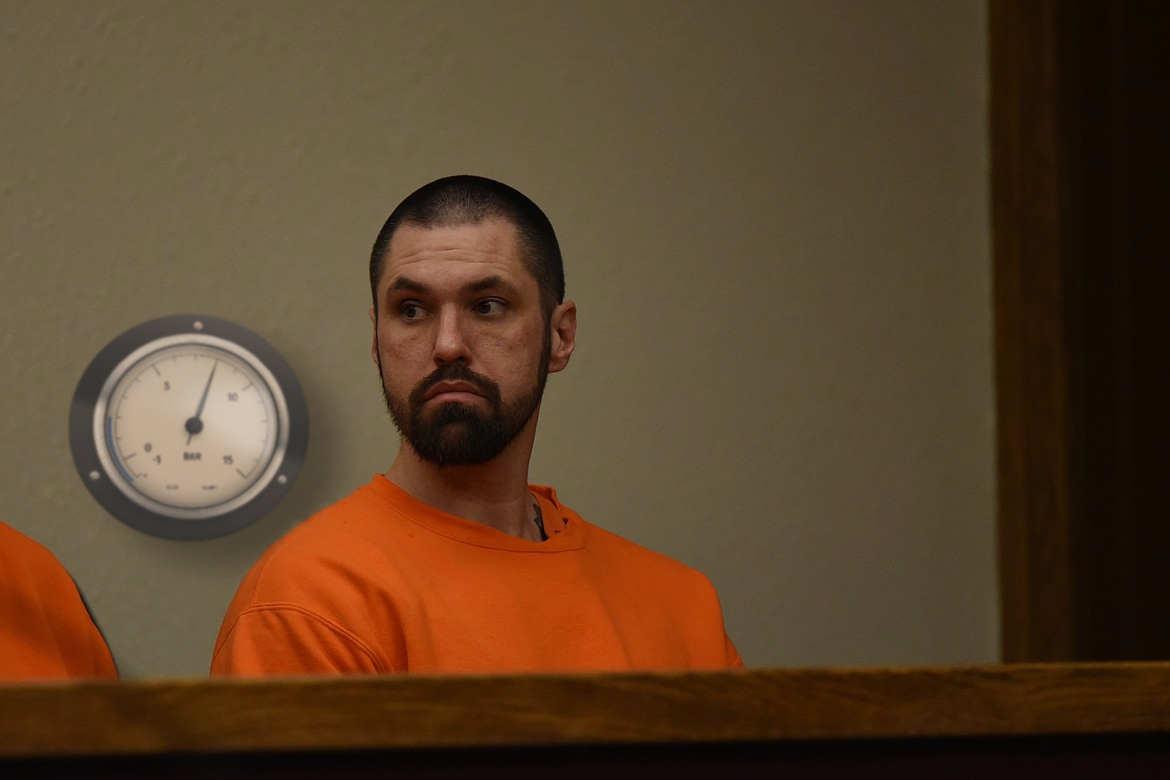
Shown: 8 bar
